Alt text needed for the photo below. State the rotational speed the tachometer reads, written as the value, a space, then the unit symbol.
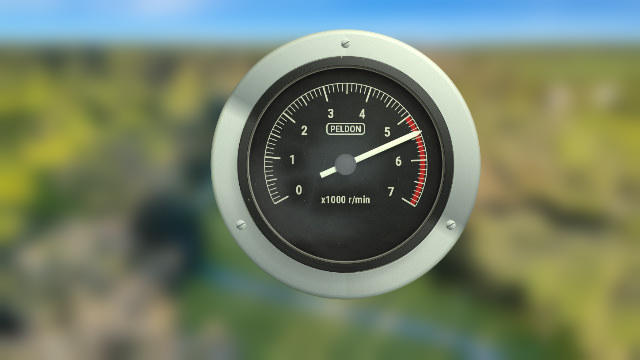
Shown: 5400 rpm
